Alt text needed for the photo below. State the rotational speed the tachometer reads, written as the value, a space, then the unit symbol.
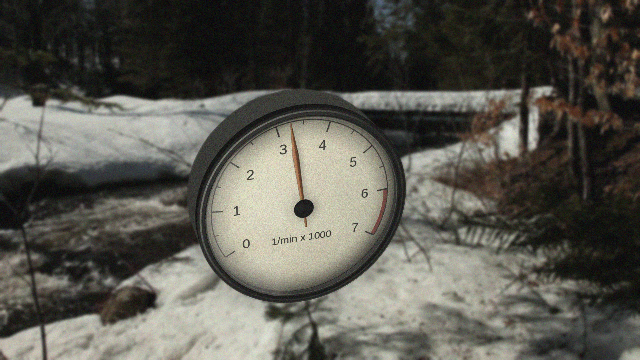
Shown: 3250 rpm
